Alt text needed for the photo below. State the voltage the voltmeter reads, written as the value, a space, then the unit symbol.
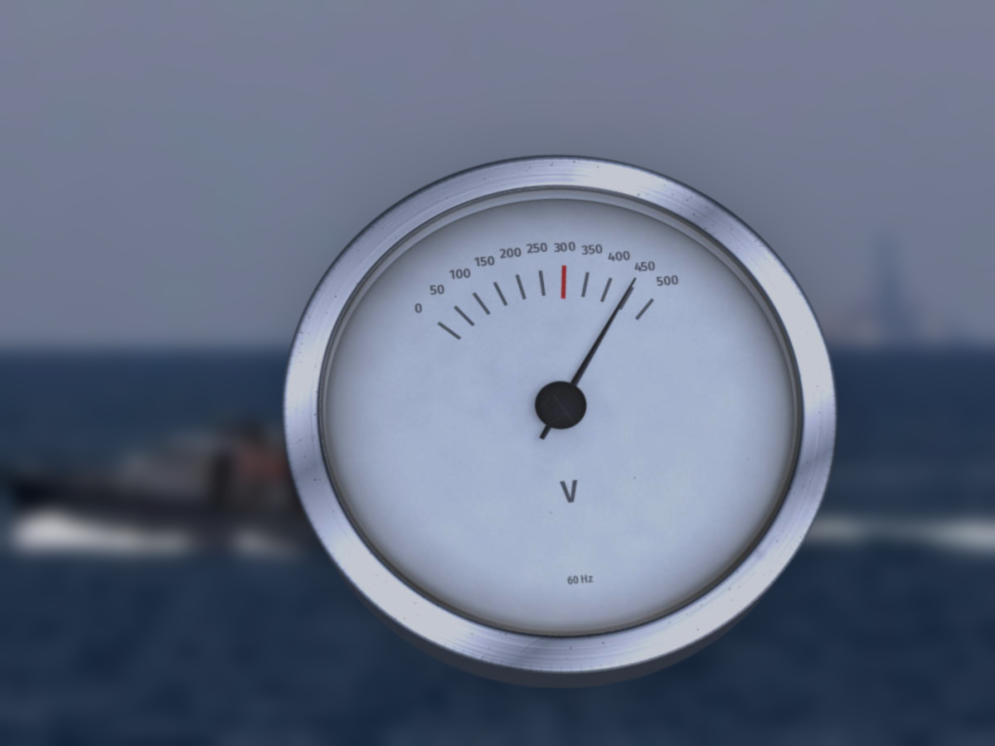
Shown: 450 V
